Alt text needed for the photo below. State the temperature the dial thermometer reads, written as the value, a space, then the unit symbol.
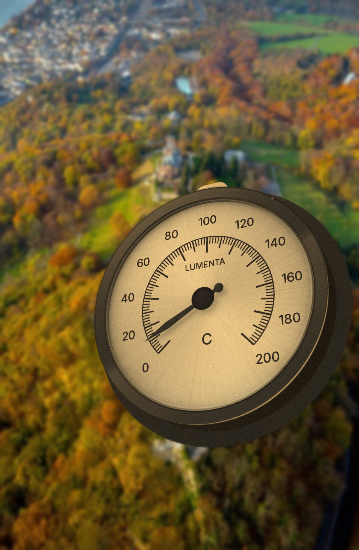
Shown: 10 °C
